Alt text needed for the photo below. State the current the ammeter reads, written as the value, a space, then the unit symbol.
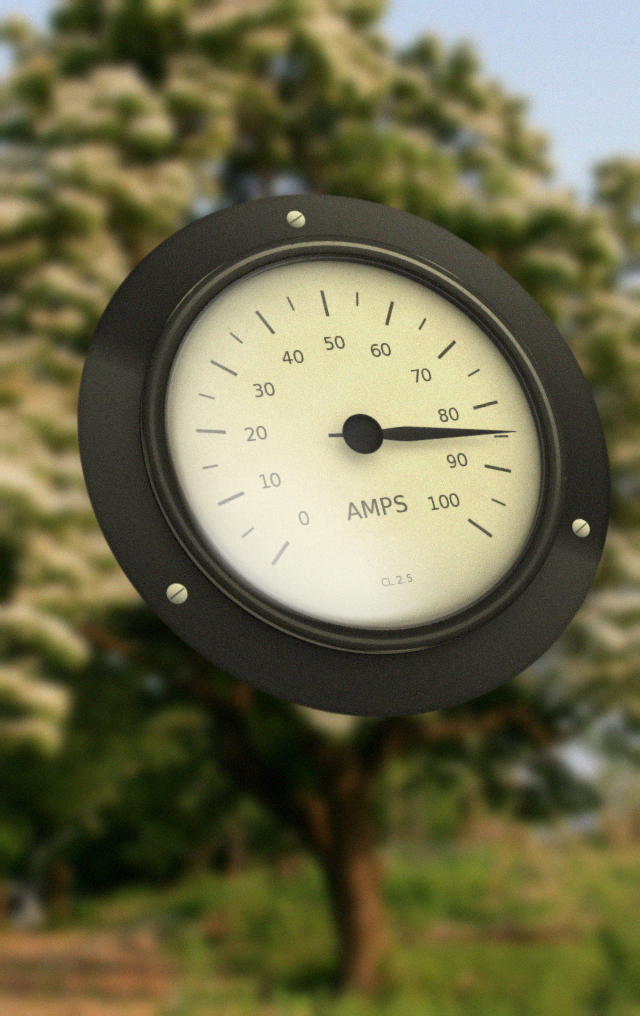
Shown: 85 A
